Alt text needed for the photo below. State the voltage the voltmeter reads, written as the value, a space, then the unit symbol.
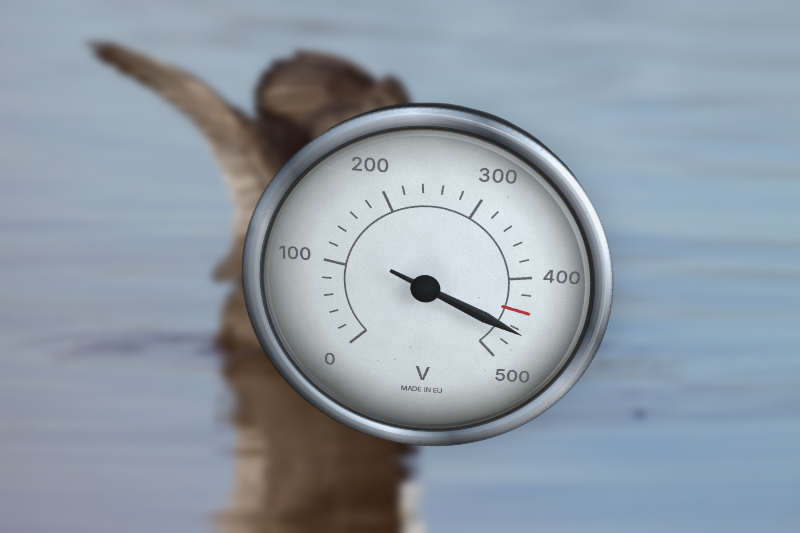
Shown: 460 V
